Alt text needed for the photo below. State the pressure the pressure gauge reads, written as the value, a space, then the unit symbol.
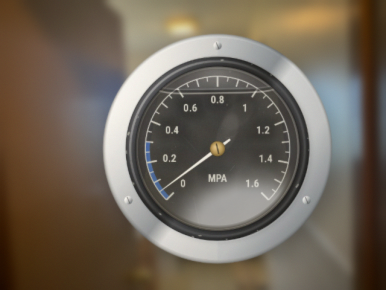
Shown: 0.05 MPa
